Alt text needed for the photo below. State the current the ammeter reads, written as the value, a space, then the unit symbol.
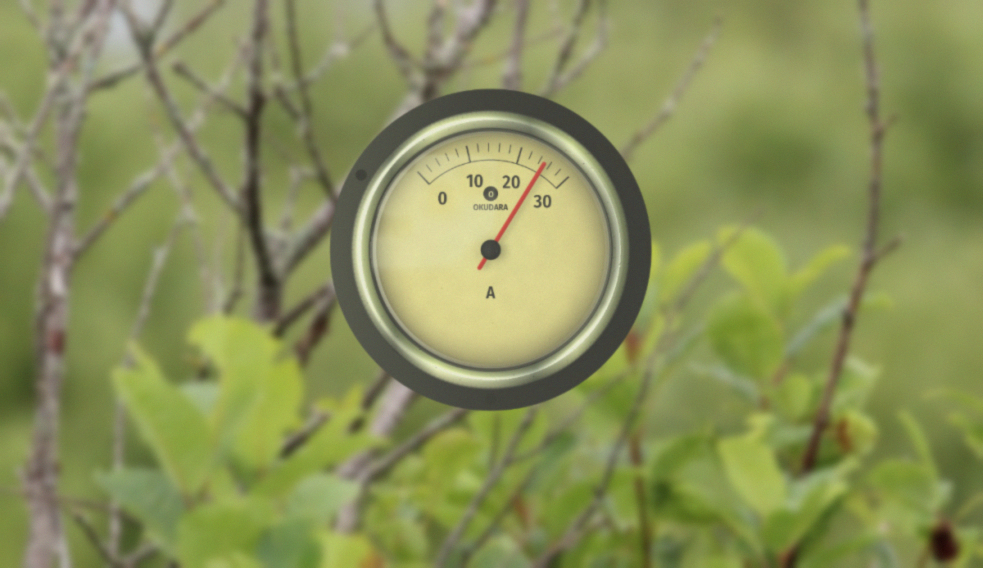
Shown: 25 A
